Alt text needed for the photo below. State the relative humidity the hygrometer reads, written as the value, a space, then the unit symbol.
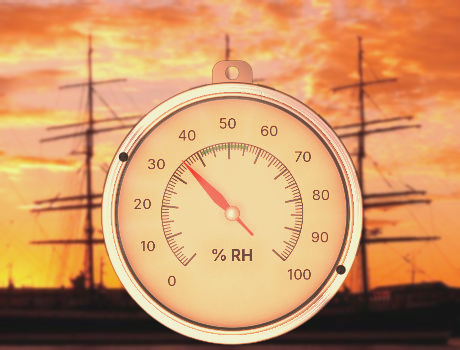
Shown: 35 %
